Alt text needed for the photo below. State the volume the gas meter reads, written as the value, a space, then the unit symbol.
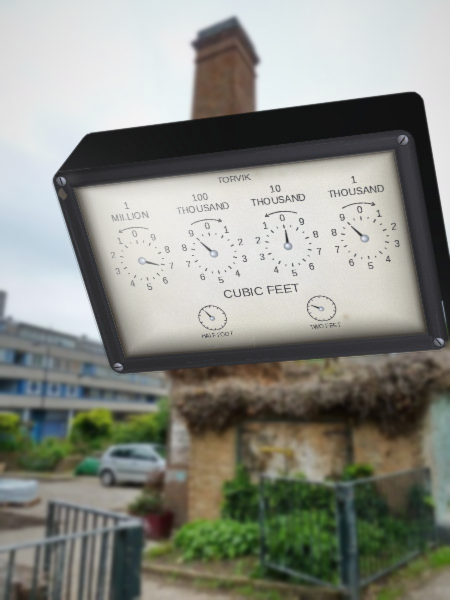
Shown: 689900 ft³
